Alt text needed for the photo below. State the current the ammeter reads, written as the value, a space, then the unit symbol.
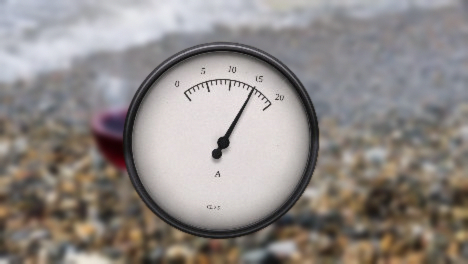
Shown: 15 A
